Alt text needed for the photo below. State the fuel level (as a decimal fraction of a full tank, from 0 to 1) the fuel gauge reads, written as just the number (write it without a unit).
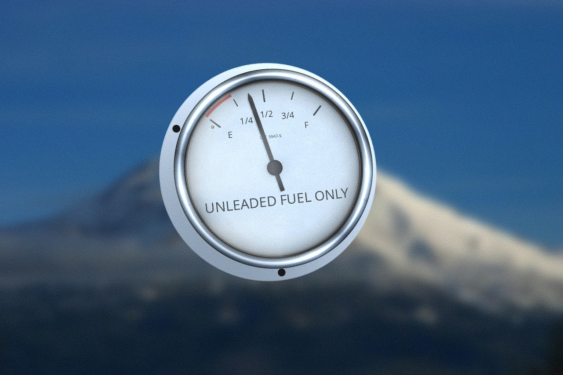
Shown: 0.375
